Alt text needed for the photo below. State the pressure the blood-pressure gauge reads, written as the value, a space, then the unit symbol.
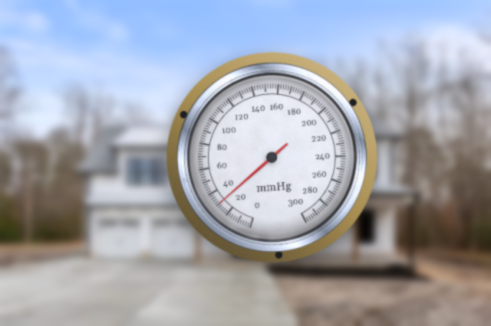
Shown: 30 mmHg
